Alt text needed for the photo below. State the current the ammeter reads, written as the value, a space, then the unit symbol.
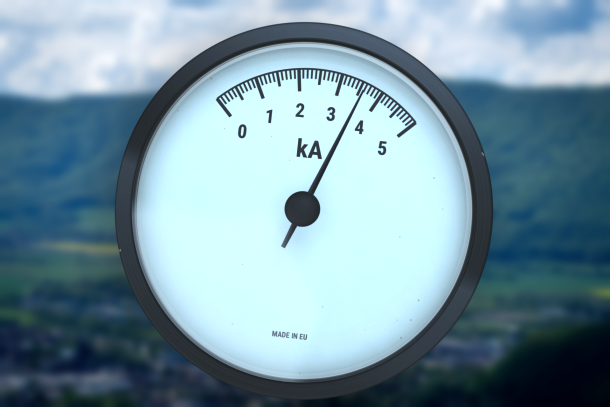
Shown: 3.6 kA
